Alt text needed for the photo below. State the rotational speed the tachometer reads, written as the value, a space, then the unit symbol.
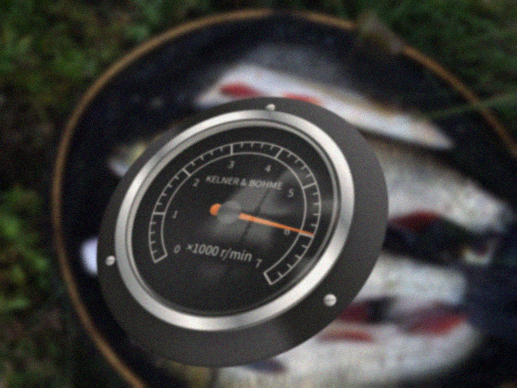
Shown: 6000 rpm
